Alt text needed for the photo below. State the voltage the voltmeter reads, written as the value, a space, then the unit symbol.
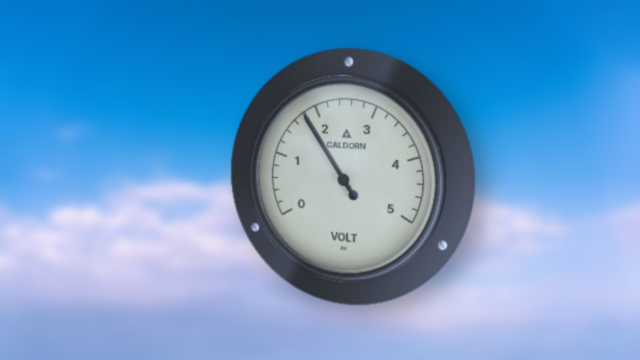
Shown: 1.8 V
